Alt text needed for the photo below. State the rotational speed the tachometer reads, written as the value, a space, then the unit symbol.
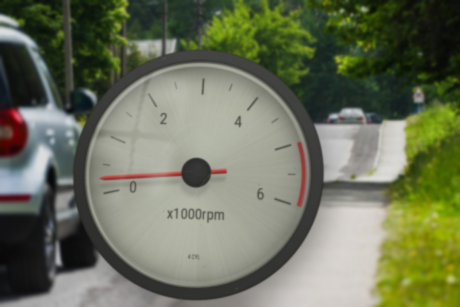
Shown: 250 rpm
